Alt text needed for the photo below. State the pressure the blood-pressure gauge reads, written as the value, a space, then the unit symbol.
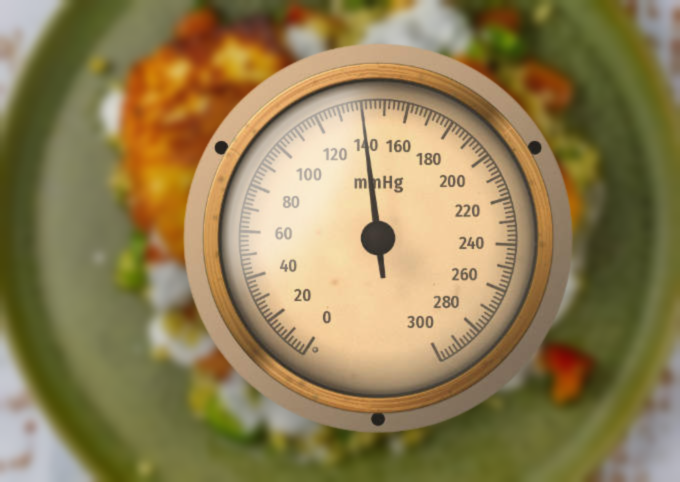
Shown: 140 mmHg
